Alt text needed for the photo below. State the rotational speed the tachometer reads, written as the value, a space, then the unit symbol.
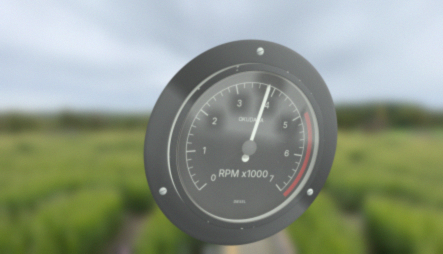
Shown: 3800 rpm
